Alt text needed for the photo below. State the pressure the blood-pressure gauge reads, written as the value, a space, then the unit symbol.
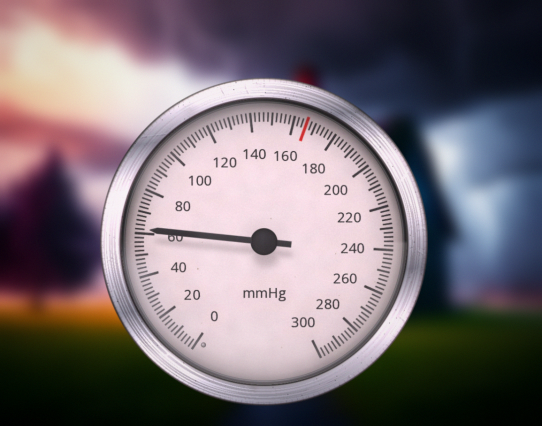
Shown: 62 mmHg
